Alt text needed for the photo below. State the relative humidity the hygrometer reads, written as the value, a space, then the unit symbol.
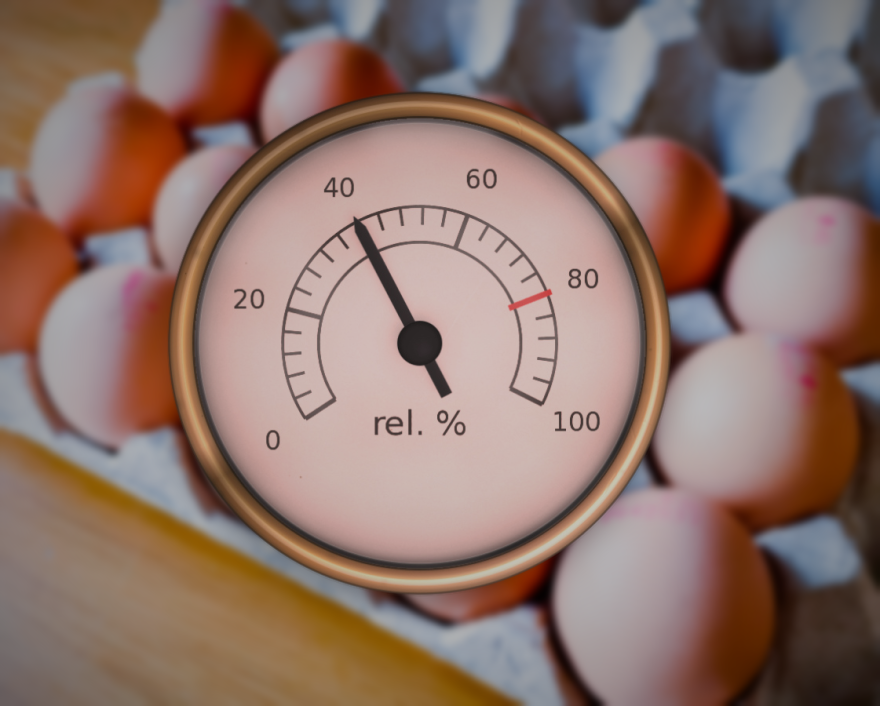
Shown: 40 %
